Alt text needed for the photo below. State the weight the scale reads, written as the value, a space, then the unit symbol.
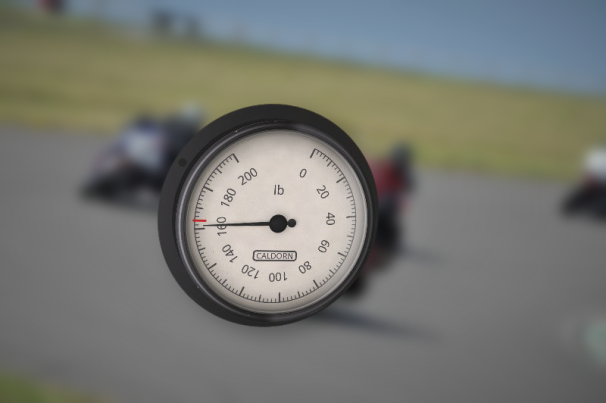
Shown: 162 lb
